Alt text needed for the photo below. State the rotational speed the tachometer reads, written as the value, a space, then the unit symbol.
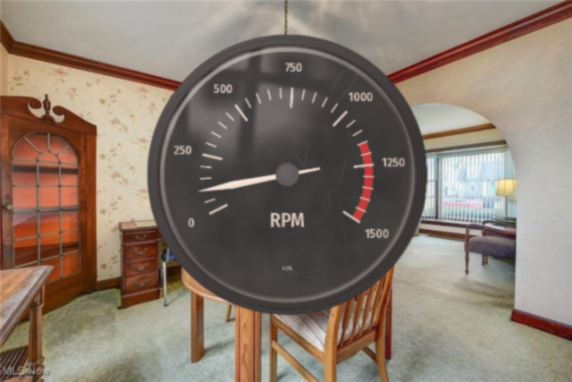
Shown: 100 rpm
